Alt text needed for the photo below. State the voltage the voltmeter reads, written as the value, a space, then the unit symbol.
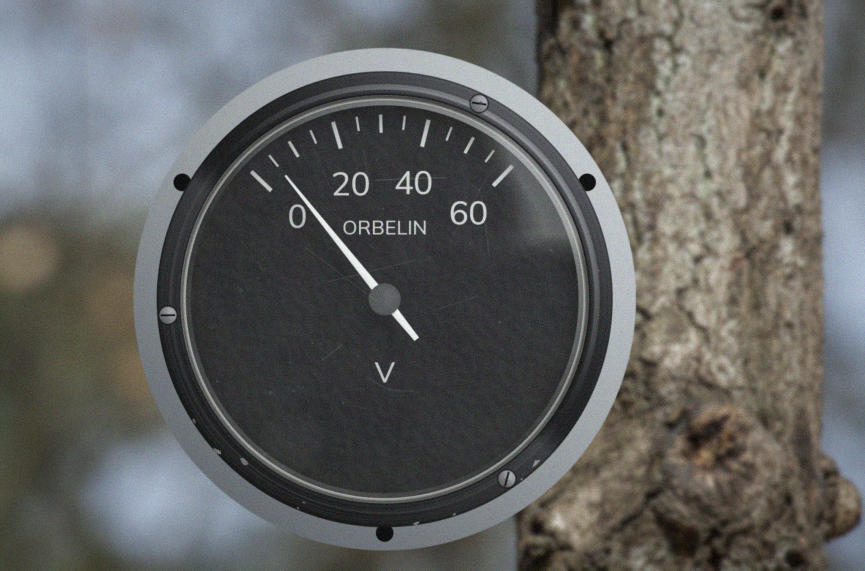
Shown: 5 V
